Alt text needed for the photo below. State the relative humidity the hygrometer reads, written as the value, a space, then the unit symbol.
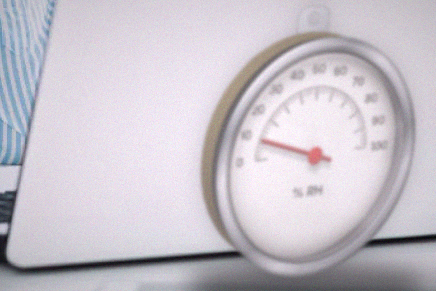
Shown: 10 %
